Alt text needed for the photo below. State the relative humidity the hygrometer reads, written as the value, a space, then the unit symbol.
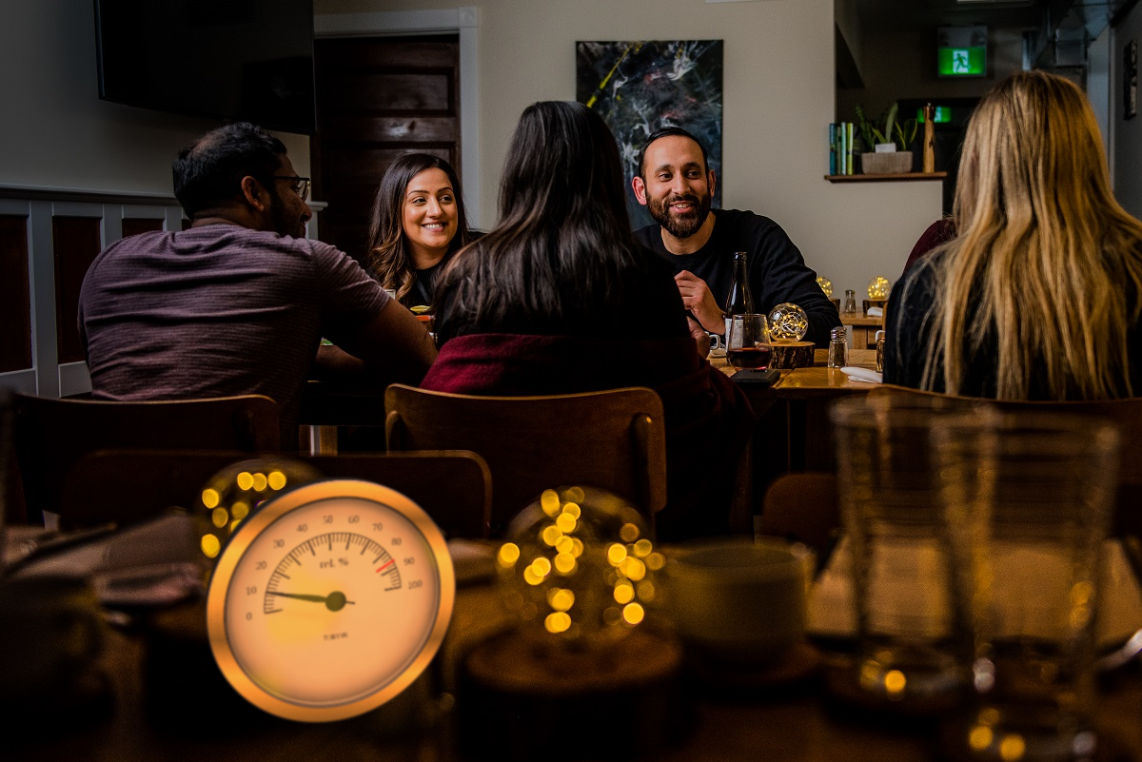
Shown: 10 %
